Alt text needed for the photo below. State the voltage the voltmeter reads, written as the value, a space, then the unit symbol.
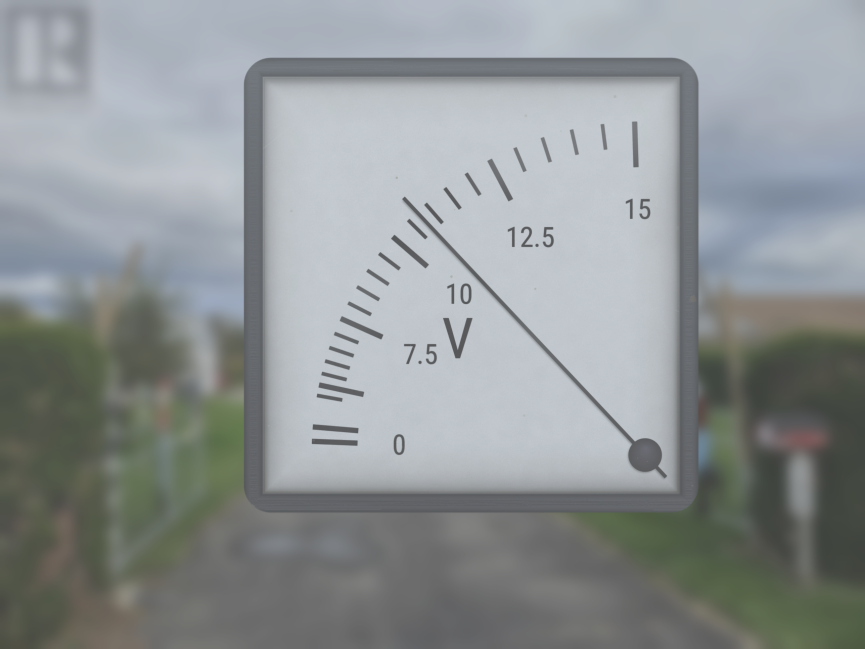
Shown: 10.75 V
